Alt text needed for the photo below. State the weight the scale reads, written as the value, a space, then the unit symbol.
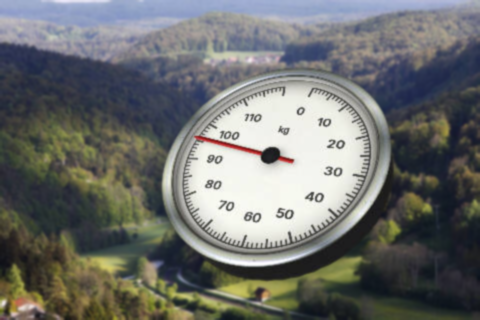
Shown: 95 kg
